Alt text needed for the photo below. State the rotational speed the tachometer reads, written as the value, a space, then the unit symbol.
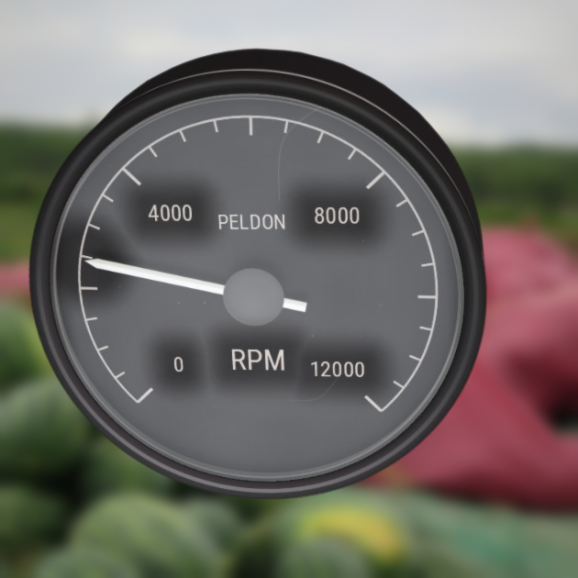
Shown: 2500 rpm
